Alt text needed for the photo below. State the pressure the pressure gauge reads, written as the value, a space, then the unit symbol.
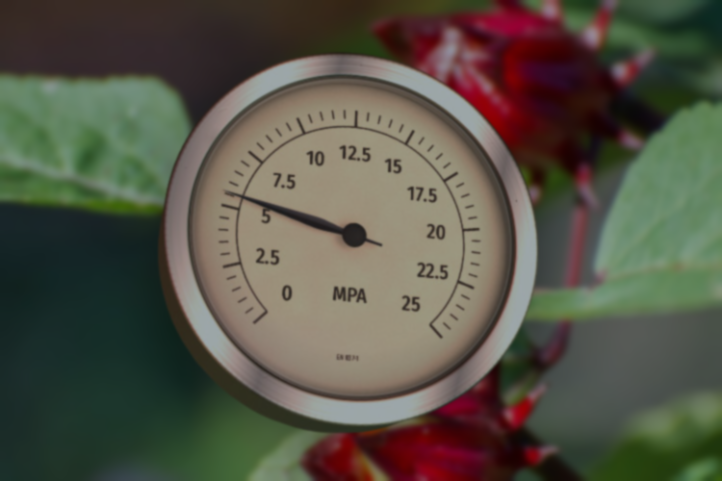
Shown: 5.5 MPa
